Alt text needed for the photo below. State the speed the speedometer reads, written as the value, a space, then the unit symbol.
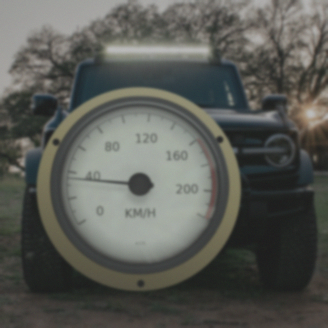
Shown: 35 km/h
